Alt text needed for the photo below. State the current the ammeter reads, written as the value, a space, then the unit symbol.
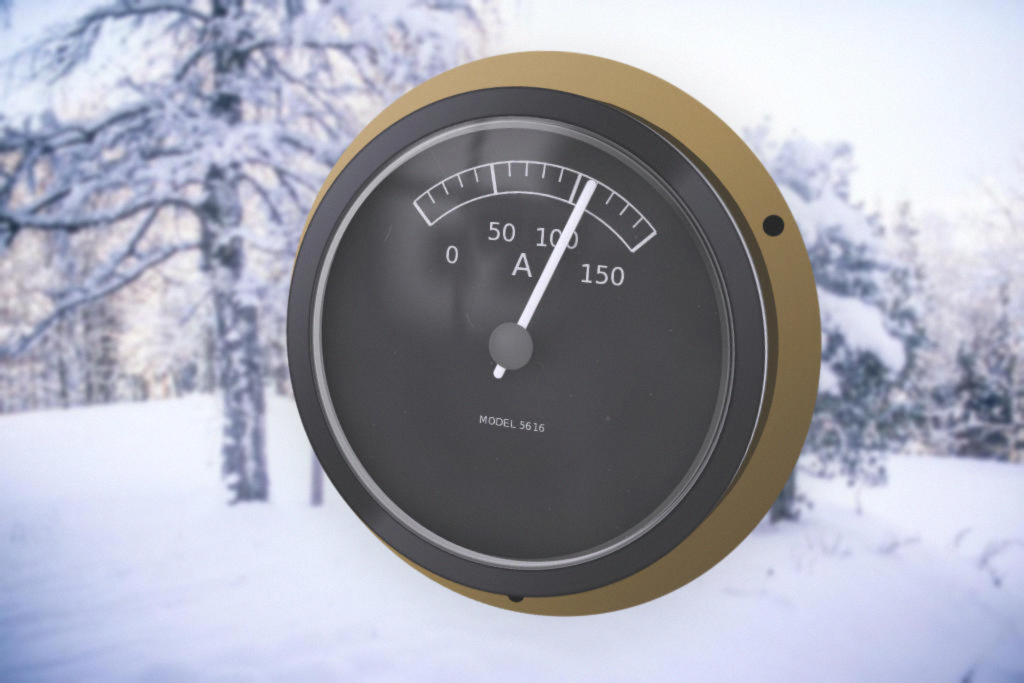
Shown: 110 A
